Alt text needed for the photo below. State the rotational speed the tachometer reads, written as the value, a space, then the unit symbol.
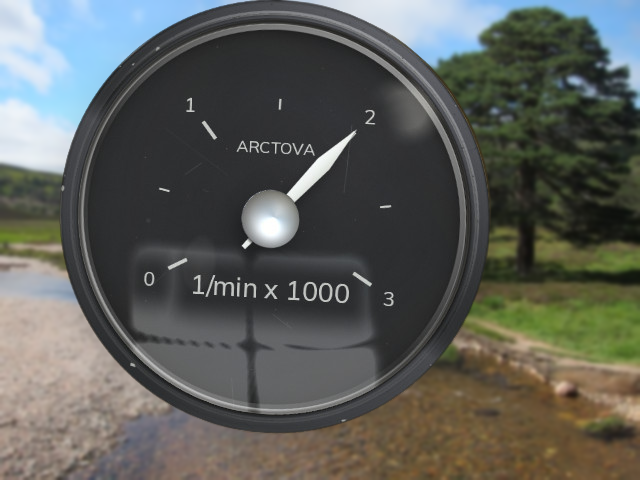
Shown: 2000 rpm
